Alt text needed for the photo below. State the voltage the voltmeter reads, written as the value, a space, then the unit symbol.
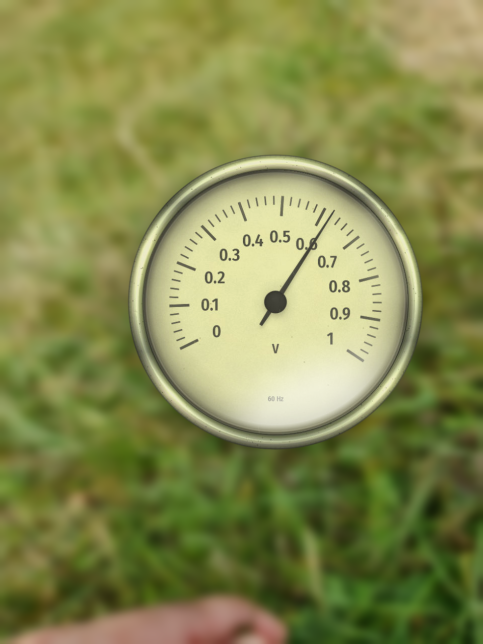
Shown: 0.62 V
